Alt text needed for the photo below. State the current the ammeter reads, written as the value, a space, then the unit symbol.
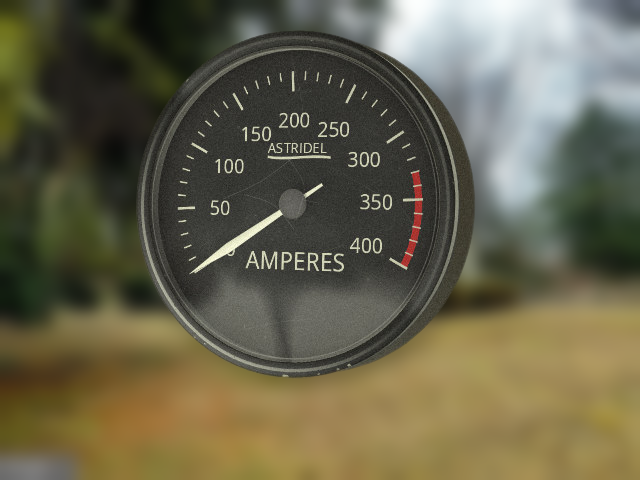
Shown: 0 A
